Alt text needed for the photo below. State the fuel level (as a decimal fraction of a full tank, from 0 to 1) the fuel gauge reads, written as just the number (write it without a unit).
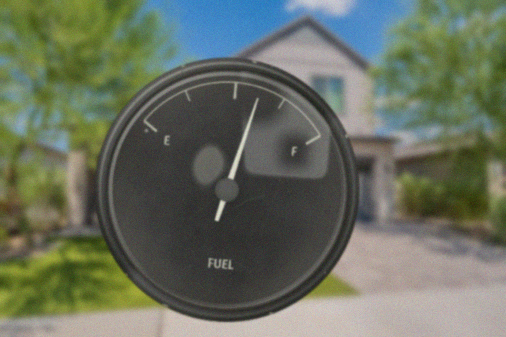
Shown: 0.625
